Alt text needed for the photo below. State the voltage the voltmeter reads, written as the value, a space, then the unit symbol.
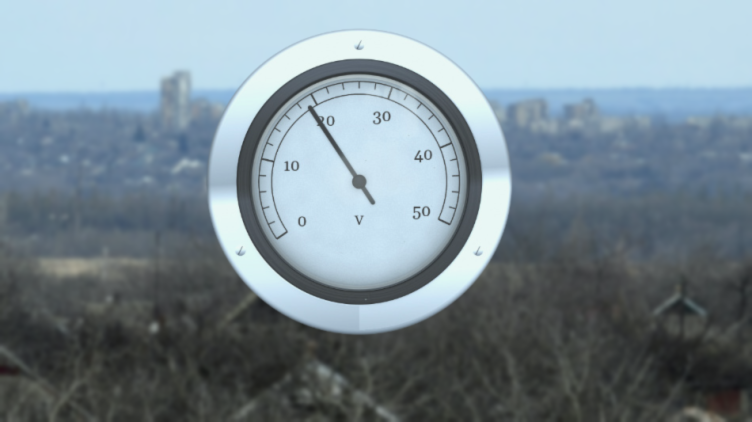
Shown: 19 V
